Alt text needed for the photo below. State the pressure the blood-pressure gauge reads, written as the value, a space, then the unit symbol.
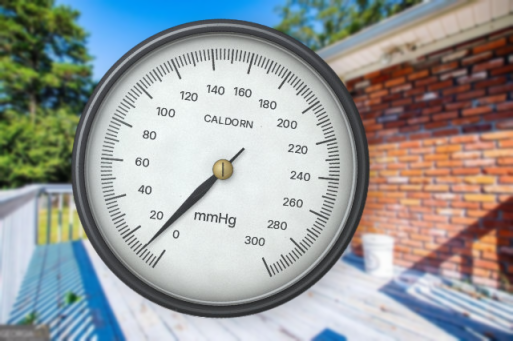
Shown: 10 mmHg
